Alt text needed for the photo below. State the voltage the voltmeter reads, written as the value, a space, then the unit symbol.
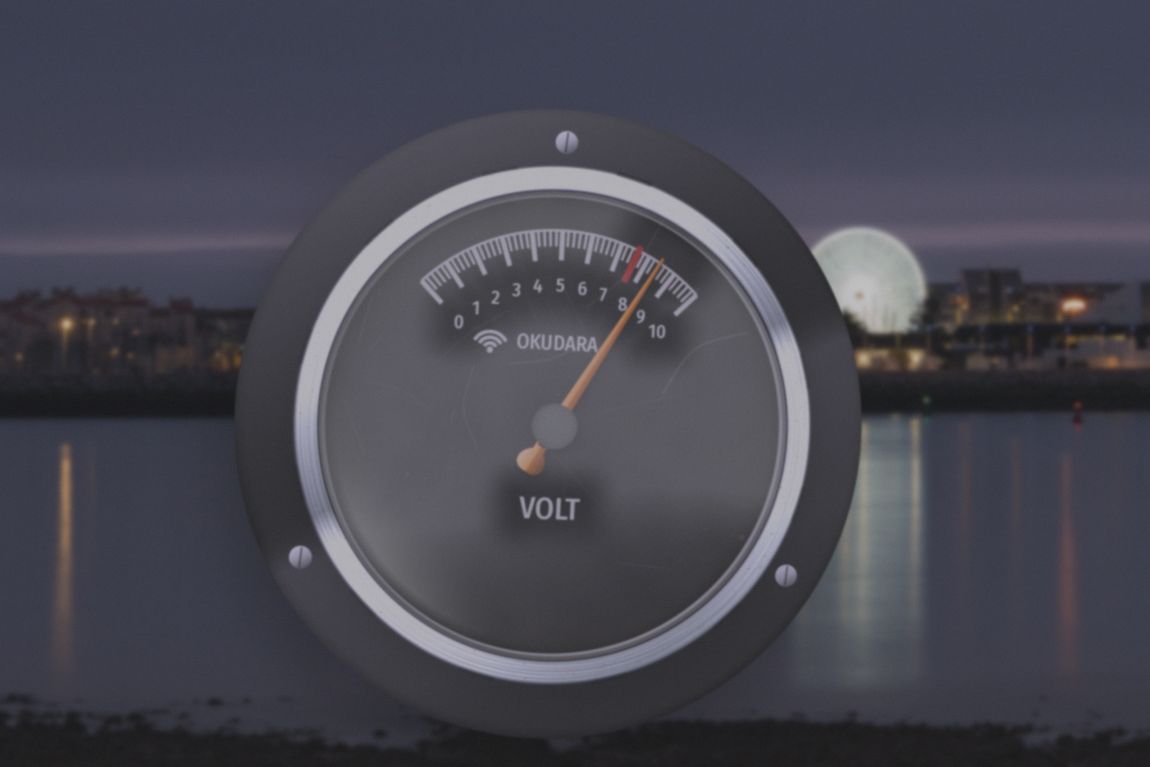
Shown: 8.4 V
